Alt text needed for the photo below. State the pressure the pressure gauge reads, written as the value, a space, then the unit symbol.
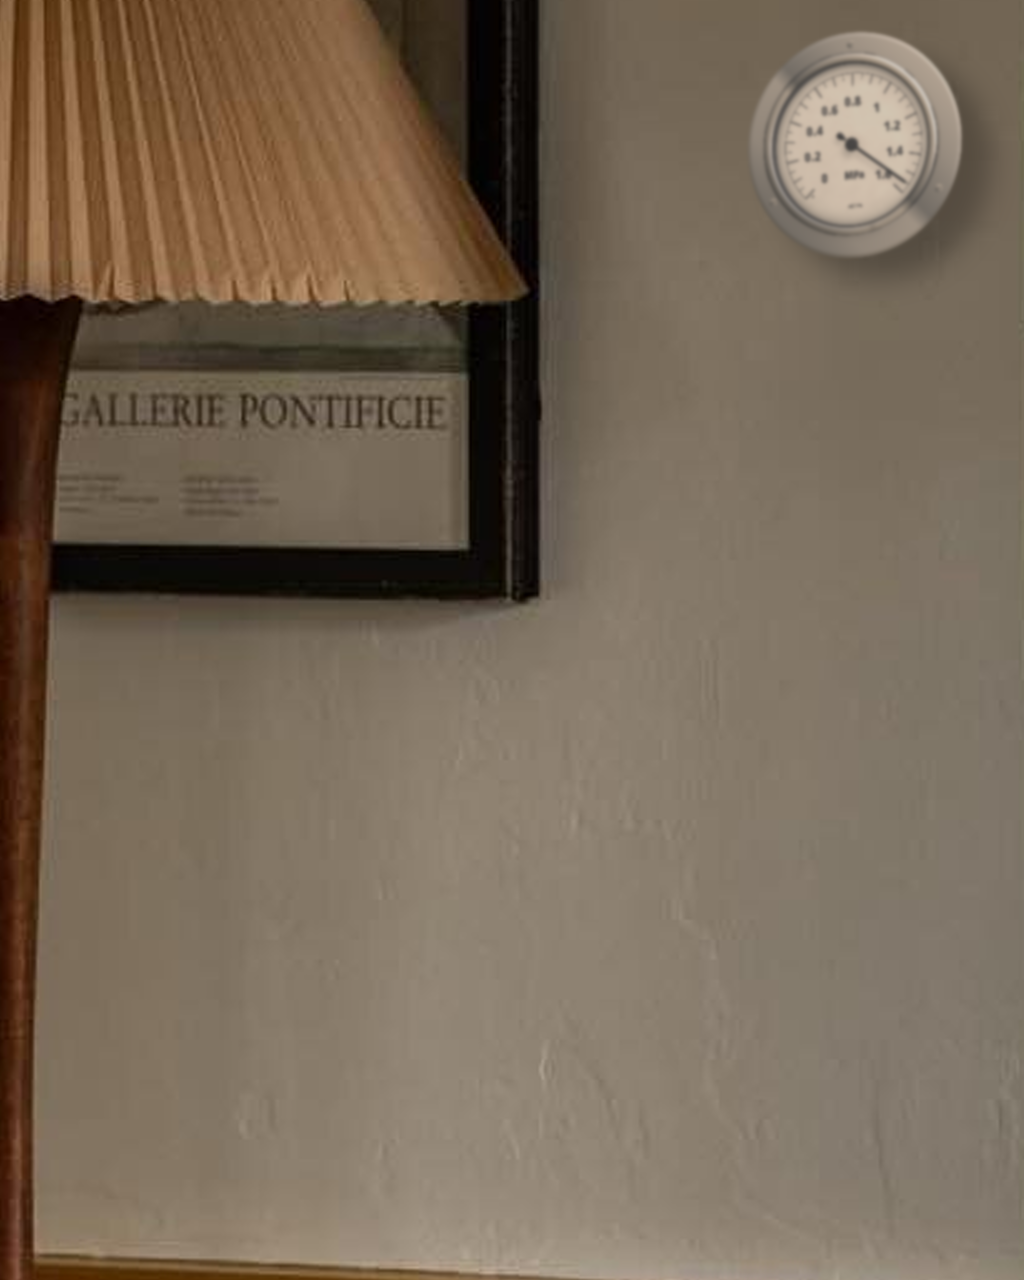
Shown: 1.55 MPa
